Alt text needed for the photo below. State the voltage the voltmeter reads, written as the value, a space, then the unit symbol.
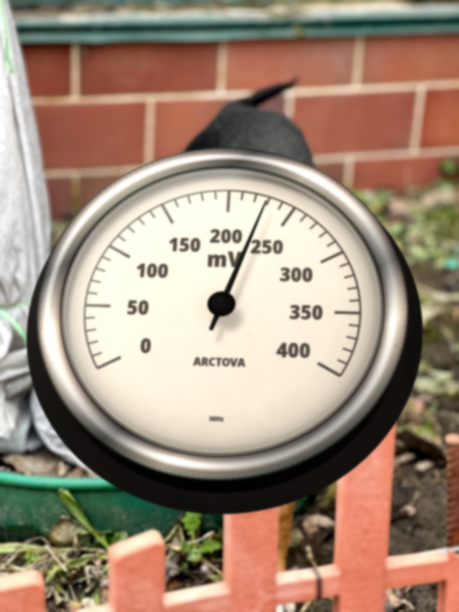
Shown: 230 mV
